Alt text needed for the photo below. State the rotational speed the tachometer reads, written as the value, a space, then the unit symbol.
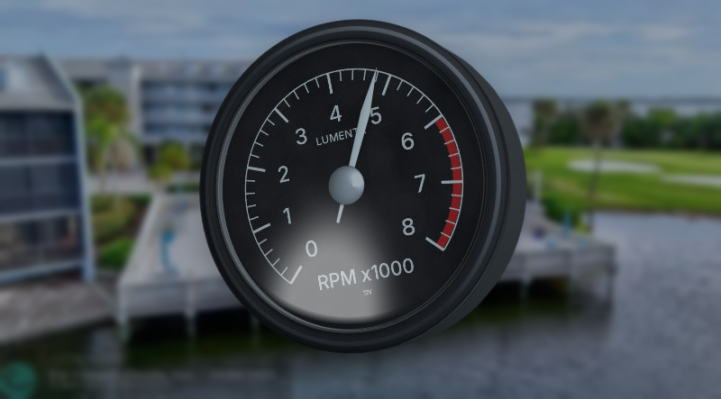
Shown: 4800 rpm
